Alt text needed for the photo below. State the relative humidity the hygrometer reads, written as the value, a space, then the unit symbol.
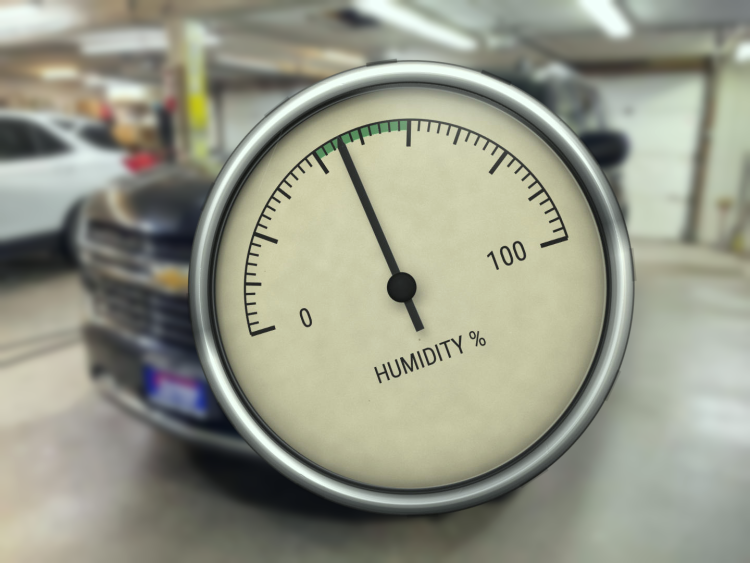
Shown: 46 %
